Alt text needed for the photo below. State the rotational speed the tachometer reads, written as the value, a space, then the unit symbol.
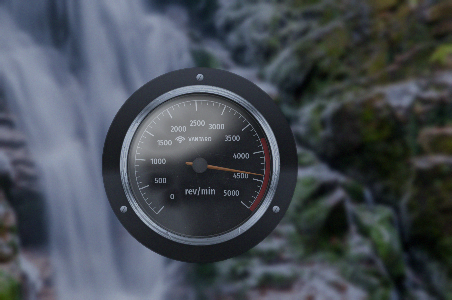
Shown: 4400 rpm
